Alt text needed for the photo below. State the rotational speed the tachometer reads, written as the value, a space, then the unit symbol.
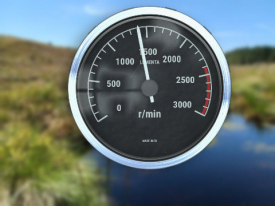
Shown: 1400 rpm
